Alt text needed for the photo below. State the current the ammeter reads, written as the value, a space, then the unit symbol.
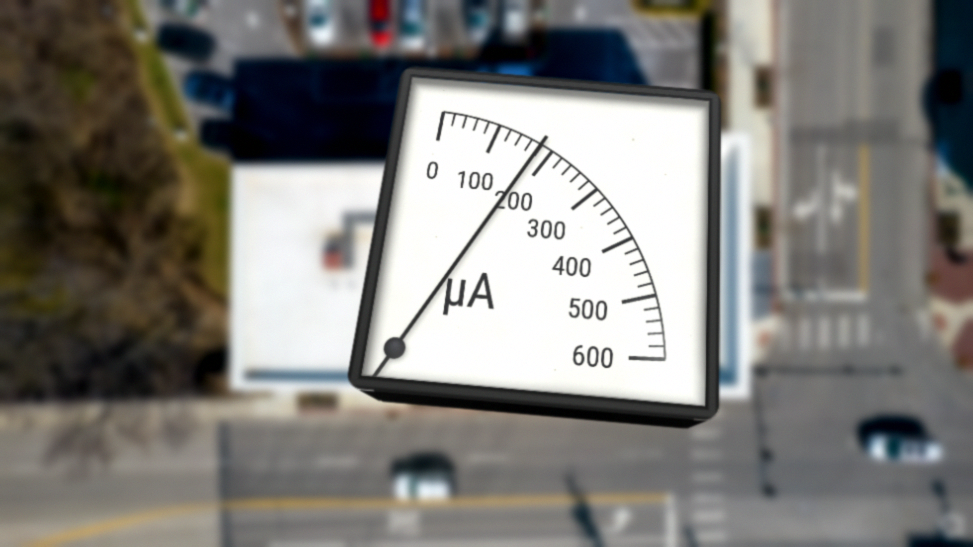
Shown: 180 µA
